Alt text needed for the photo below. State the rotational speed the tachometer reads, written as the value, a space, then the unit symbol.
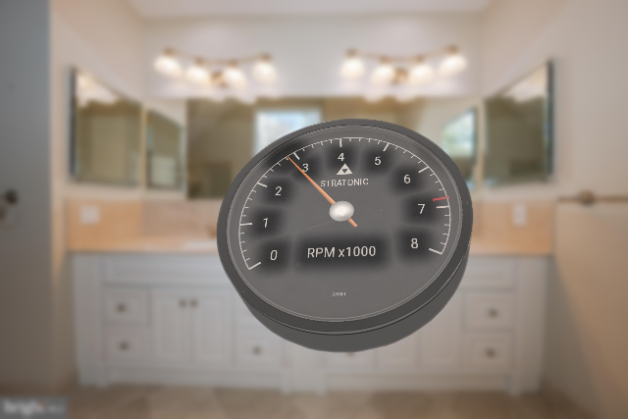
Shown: 2800 rpm
